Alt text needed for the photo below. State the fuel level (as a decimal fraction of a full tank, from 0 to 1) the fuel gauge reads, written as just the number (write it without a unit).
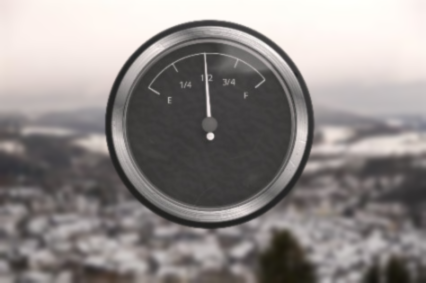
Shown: 0.5
